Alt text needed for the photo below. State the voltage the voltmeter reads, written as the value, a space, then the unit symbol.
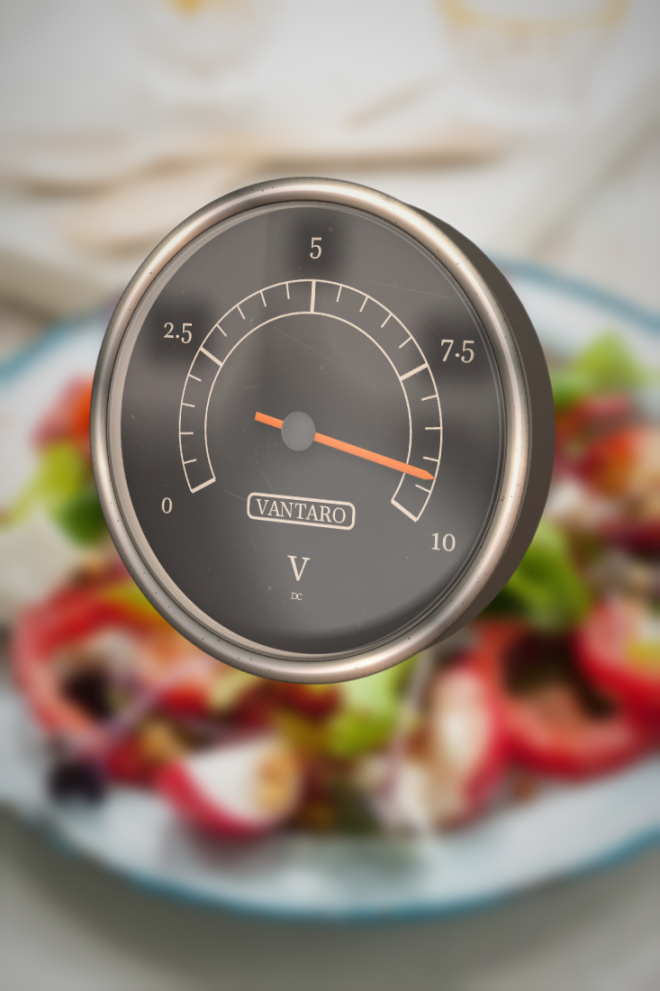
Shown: 9.25 V
